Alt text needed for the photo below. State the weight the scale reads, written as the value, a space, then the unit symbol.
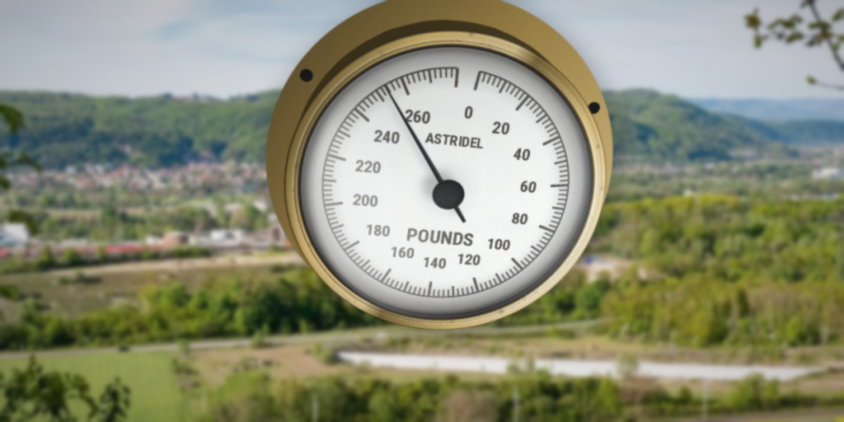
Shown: 254 lb
